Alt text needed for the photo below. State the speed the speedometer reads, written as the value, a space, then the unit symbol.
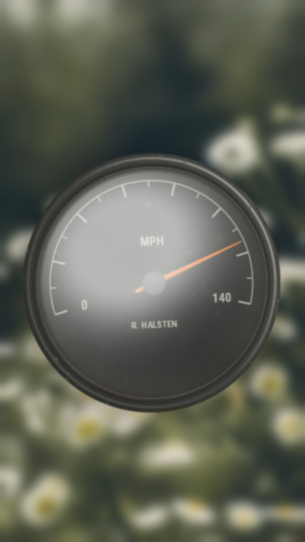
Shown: 115 mph
